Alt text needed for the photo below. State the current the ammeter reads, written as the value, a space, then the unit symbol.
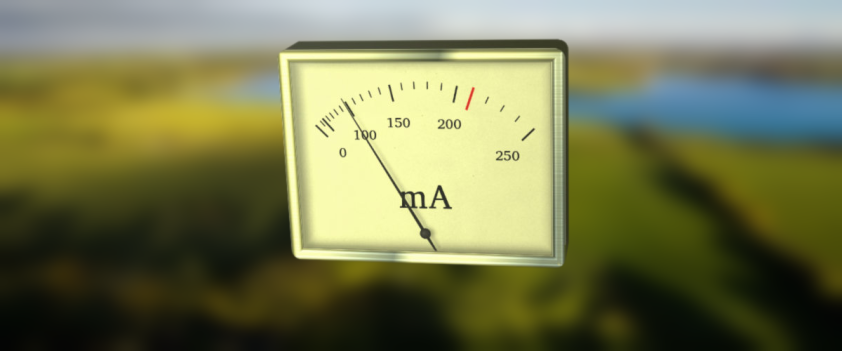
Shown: 100 mA
